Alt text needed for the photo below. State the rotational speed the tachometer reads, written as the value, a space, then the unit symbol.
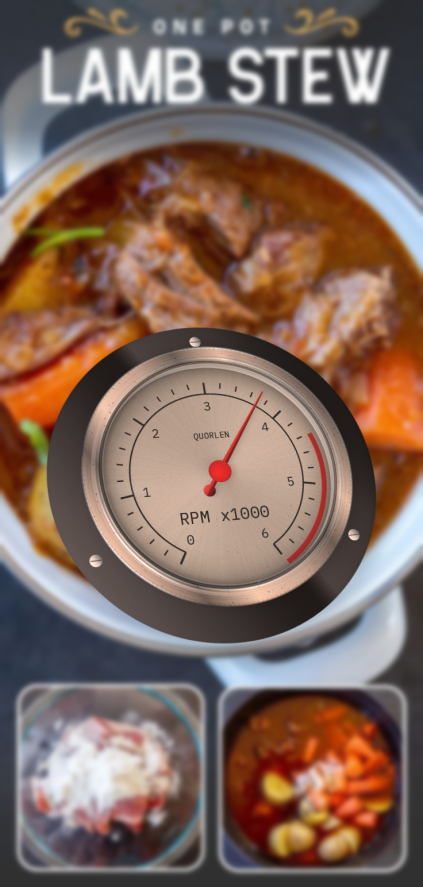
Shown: 3700 rpm
